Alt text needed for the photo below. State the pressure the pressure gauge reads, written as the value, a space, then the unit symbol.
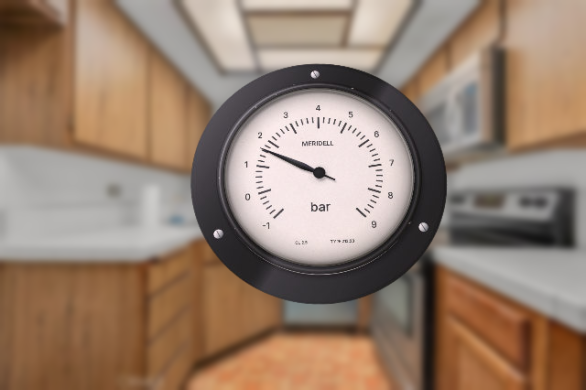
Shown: 1.6 bar
